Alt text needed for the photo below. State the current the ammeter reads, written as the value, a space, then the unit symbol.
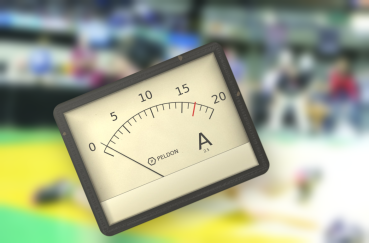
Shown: 1 A
